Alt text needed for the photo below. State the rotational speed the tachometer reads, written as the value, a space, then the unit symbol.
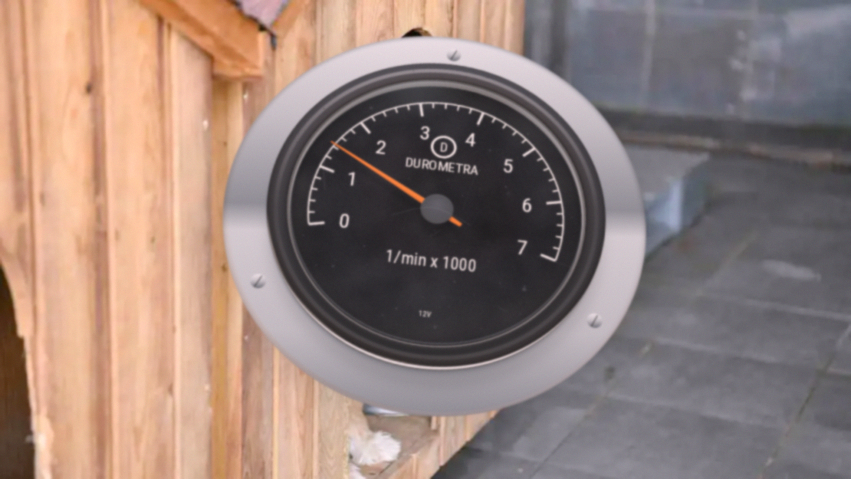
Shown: 1400 rpm
